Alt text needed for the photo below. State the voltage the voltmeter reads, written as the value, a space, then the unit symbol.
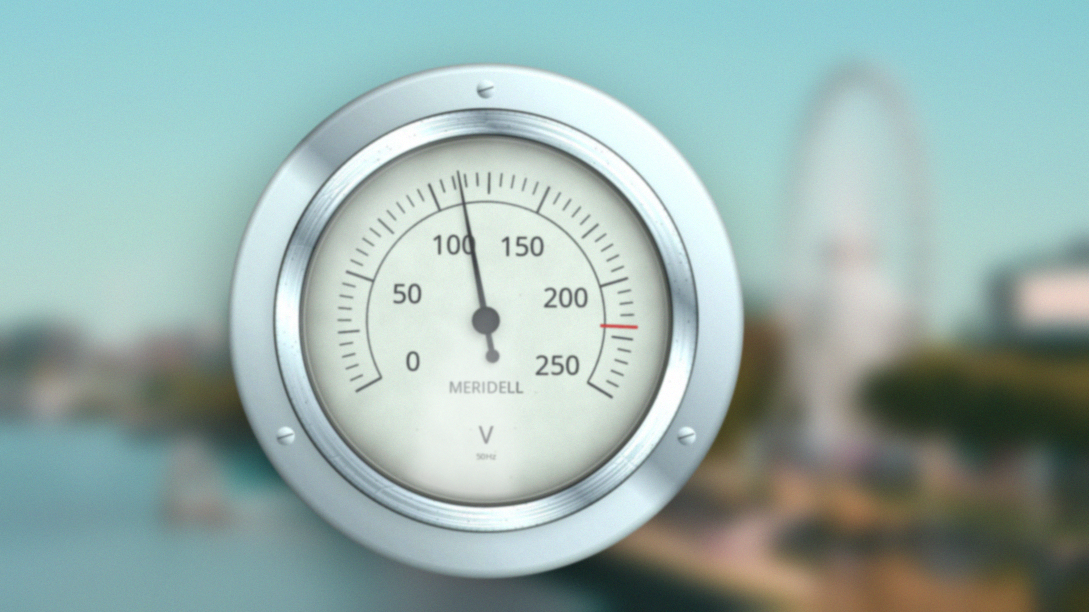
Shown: 112.5 V
